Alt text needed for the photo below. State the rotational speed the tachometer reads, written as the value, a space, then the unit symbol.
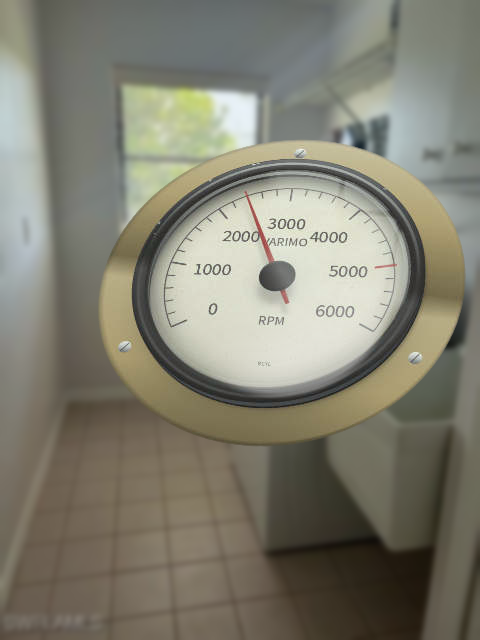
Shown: 2400 rpm
